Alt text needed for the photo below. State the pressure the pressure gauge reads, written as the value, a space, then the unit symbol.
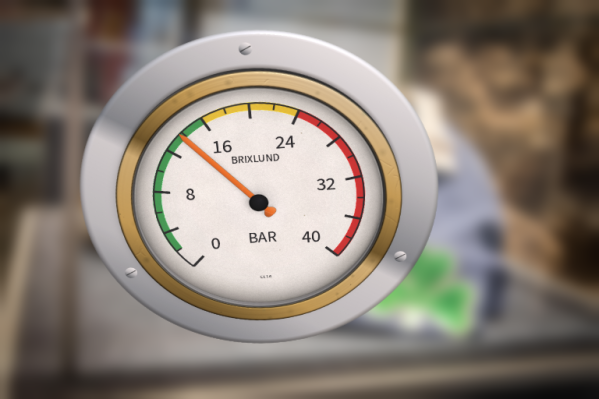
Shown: 14 bar
